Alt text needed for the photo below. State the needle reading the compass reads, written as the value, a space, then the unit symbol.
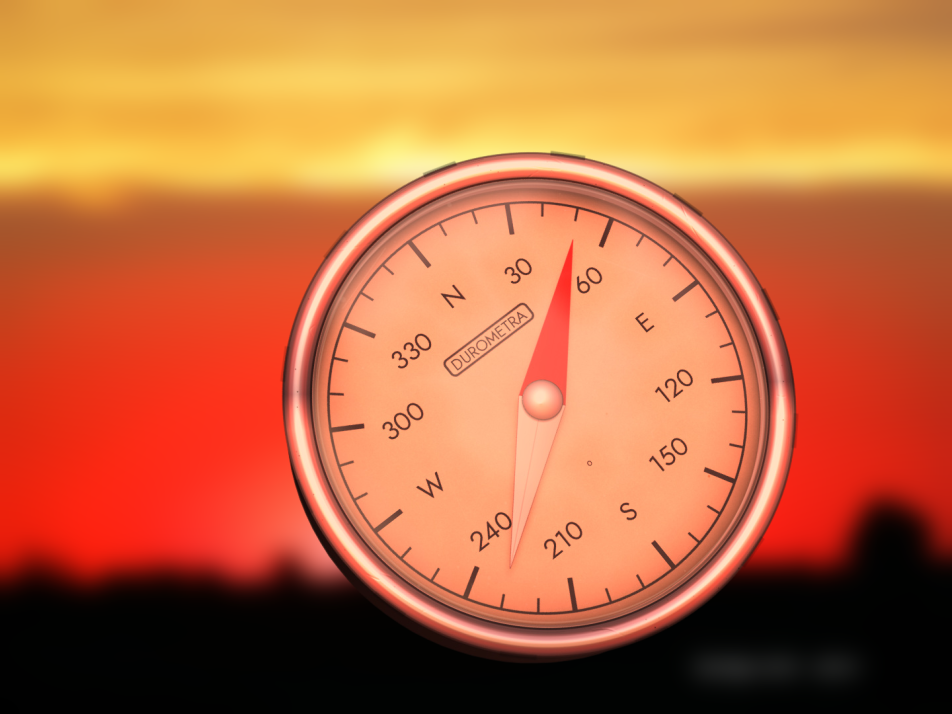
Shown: 50 °
